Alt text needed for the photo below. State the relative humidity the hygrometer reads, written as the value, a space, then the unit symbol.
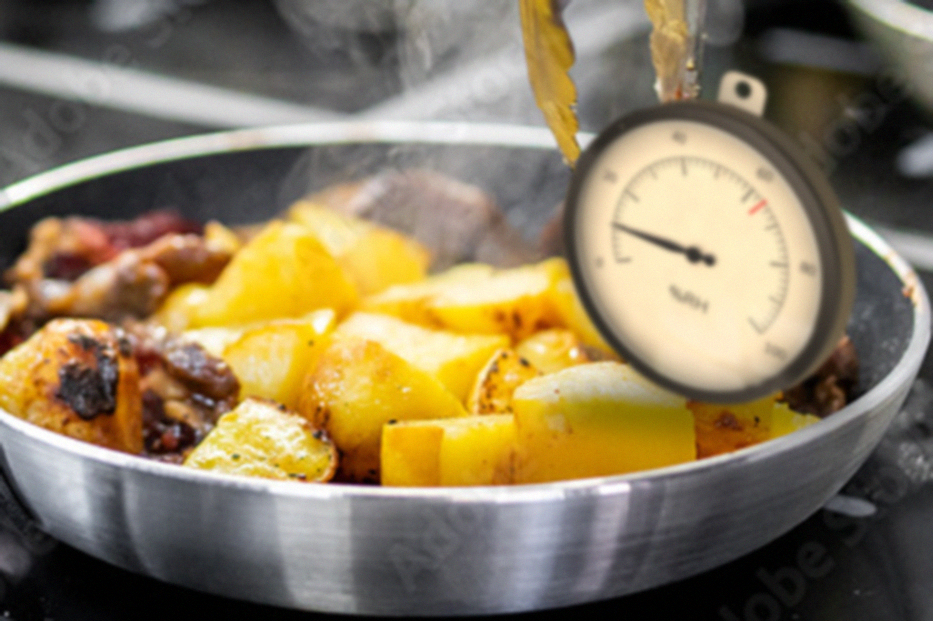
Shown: 10 %
